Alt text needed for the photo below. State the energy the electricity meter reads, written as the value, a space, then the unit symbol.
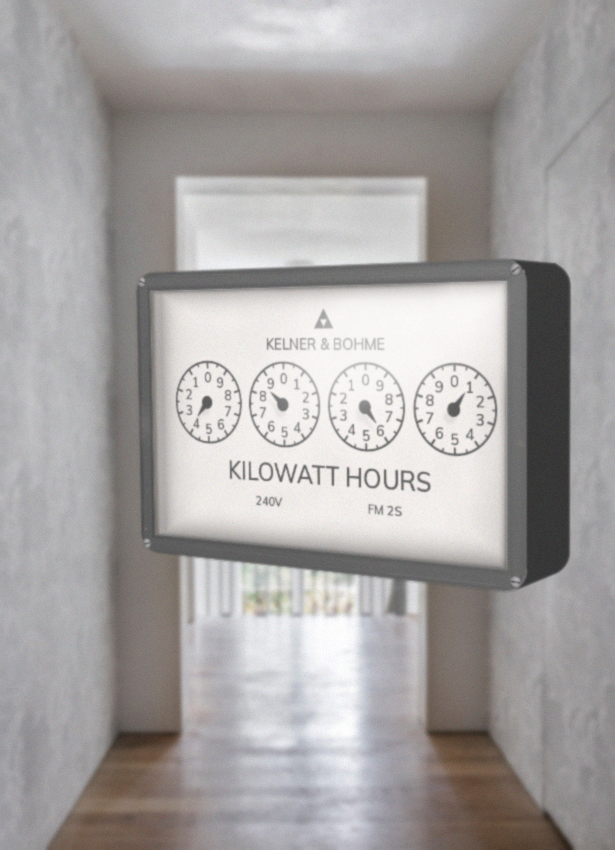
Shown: 3861 kWh
